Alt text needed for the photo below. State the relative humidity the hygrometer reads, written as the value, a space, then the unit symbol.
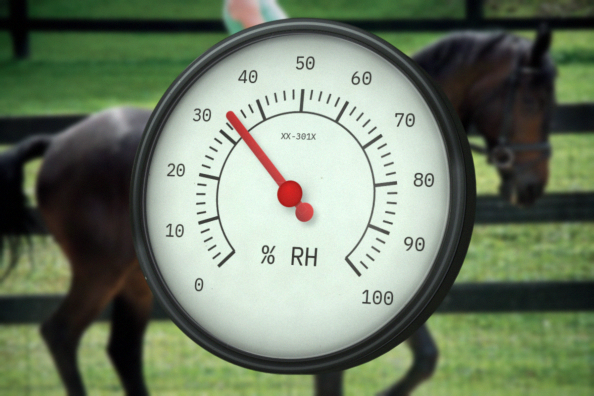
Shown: 34 %
